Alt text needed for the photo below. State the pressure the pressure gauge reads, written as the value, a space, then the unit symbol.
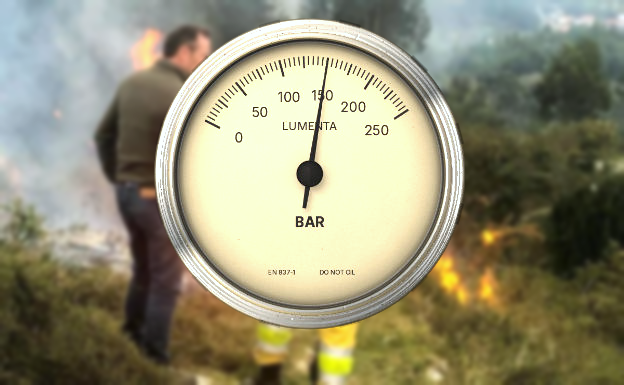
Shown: 150 bar
